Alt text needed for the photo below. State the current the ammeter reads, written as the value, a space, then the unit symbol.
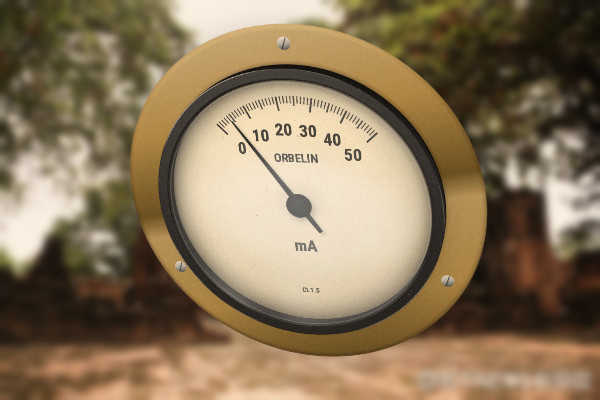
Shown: 5 mA
